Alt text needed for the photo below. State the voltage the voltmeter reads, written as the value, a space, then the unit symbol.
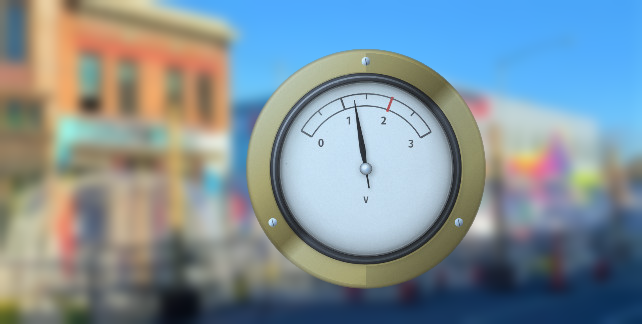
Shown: 1.25 V
